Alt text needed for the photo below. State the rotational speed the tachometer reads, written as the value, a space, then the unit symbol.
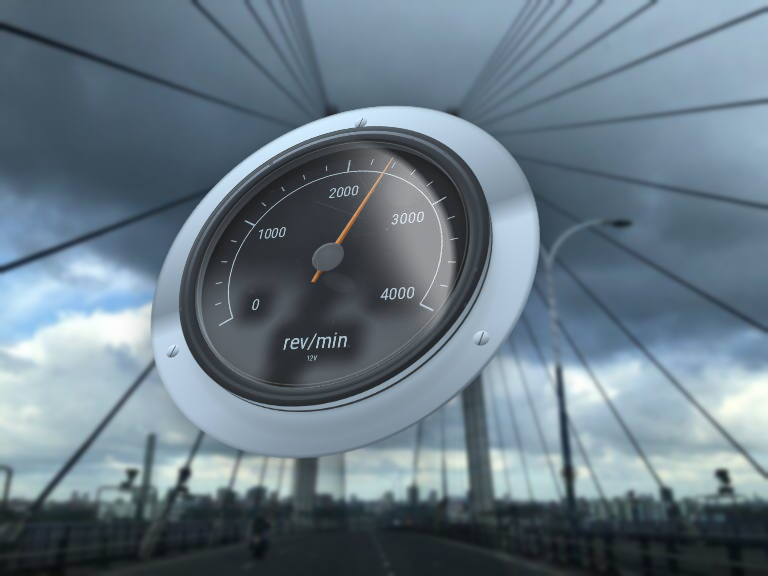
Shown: 2400 rpm
